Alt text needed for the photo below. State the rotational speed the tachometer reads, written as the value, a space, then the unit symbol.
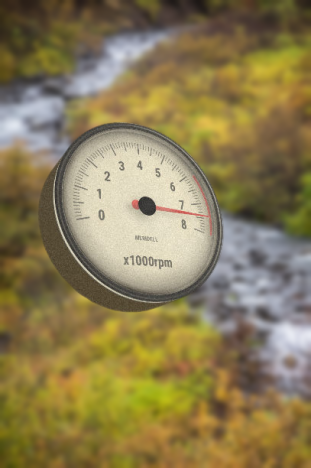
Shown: 7500 rpm
